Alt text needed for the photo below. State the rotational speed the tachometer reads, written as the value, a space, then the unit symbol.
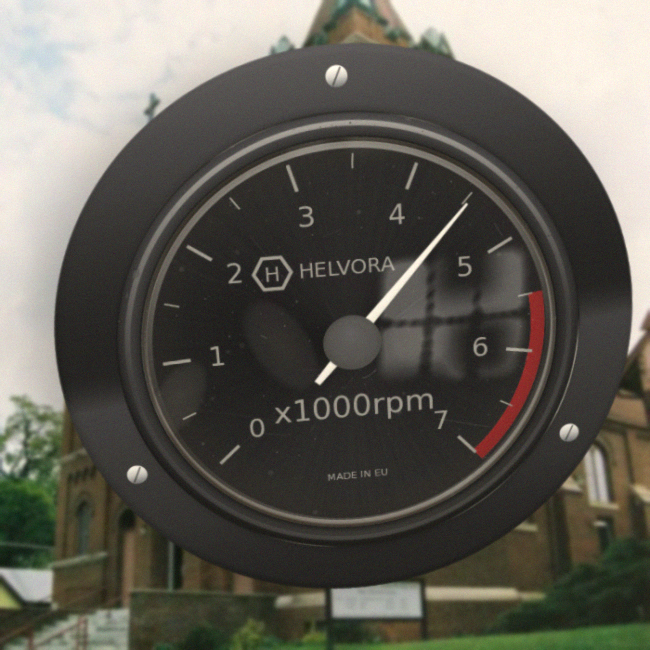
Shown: 4500 rpm
